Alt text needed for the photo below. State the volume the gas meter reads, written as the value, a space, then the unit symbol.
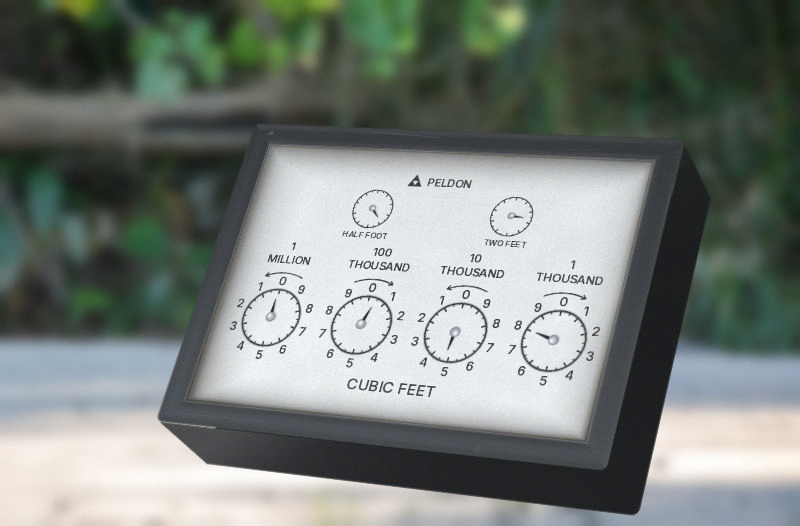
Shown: 4800 ft³
